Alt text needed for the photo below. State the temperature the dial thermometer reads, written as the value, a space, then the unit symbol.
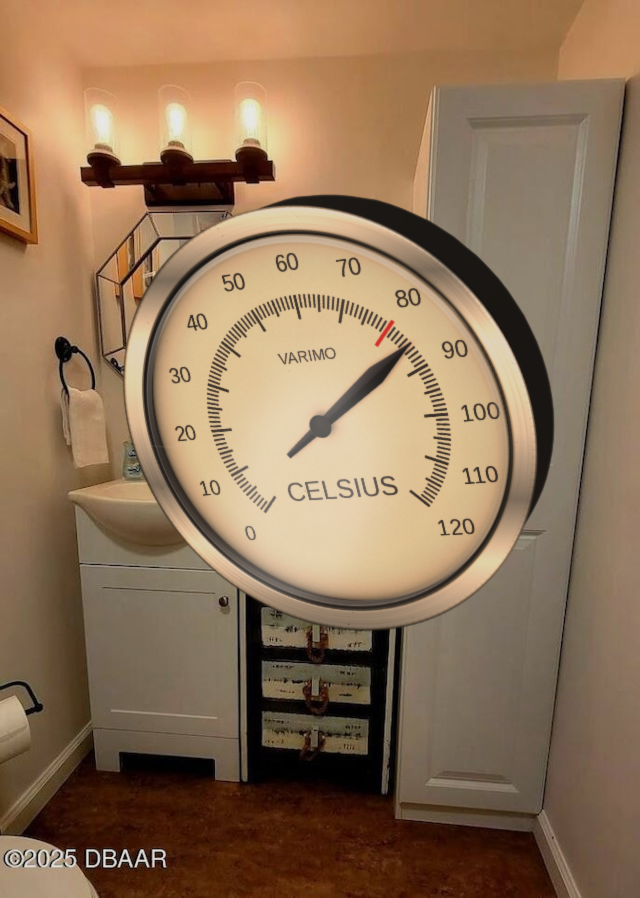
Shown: 85 °C
